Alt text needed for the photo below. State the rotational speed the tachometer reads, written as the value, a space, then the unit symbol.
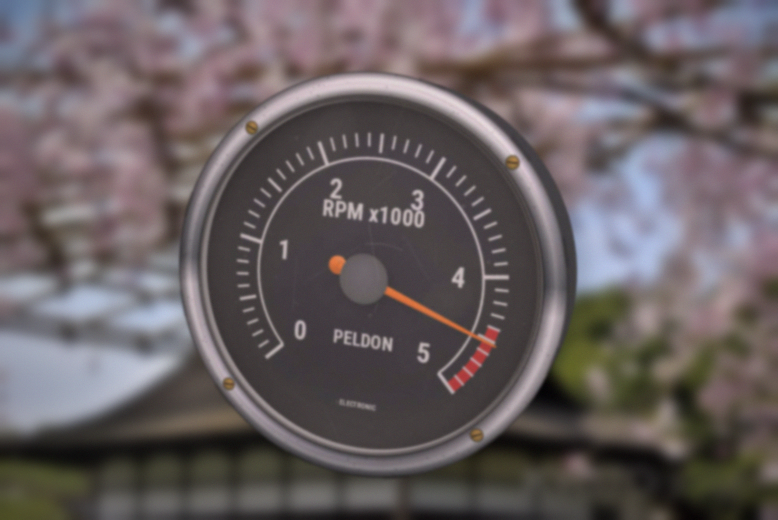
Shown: 4500 rpm
